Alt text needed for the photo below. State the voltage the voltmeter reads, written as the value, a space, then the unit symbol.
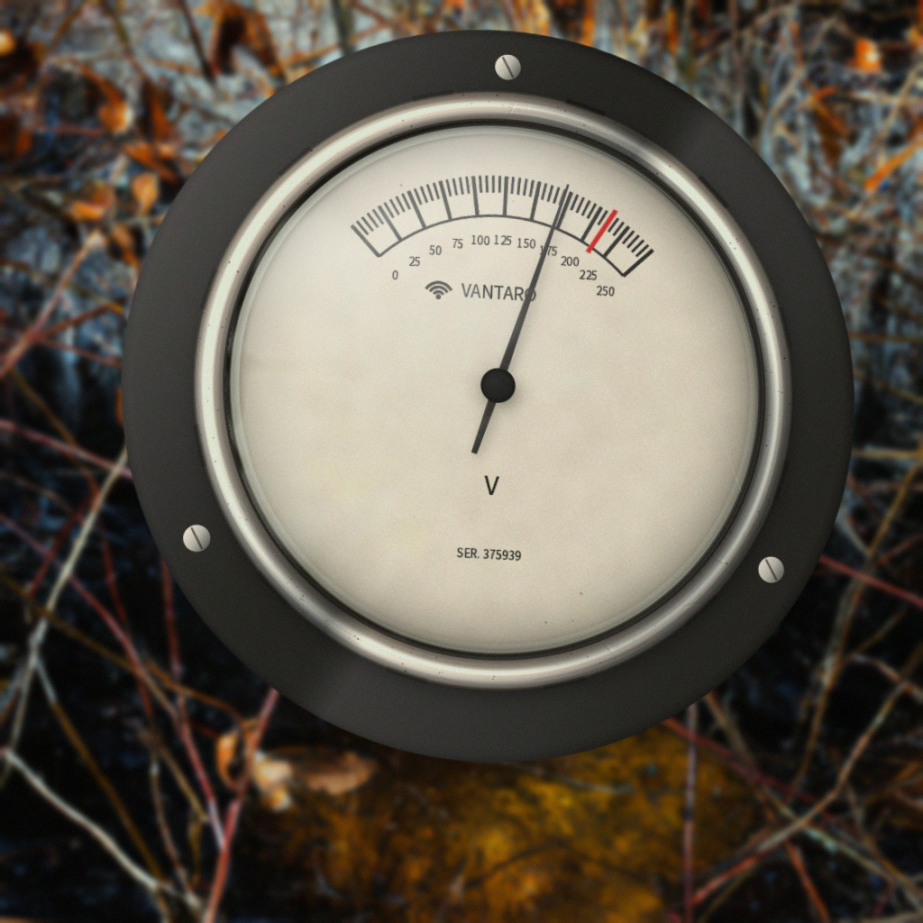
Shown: 170 V
